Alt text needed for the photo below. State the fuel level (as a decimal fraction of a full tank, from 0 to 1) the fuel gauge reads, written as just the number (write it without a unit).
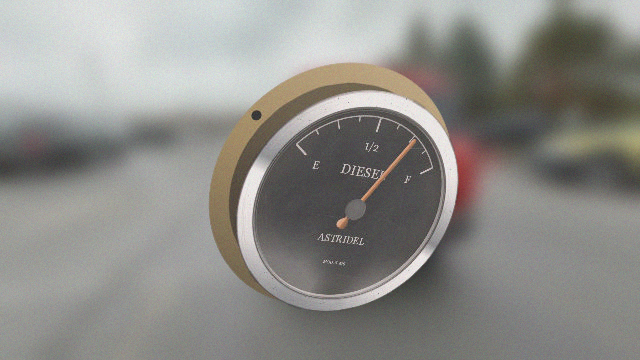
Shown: 0.75
